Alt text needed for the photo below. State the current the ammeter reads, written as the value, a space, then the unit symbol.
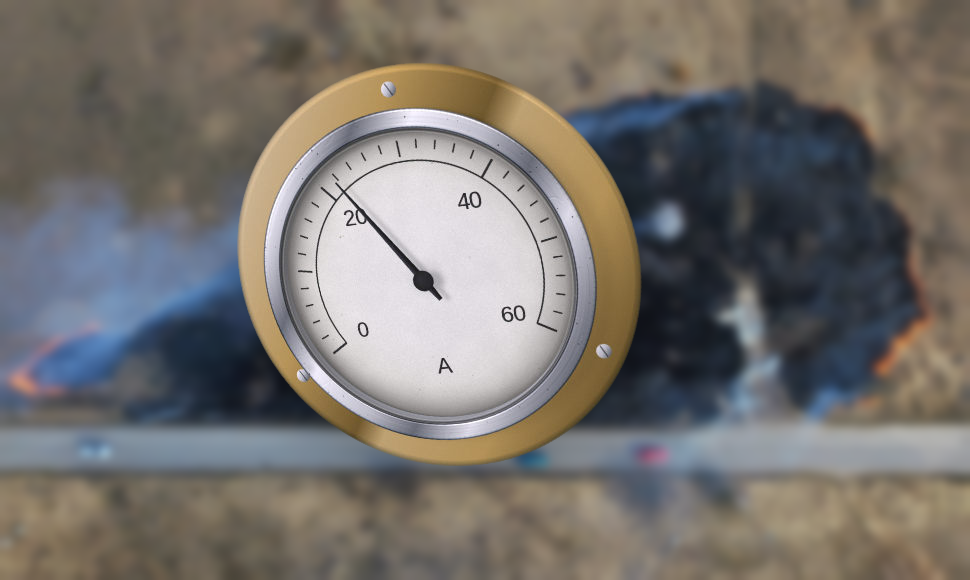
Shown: 22 A
